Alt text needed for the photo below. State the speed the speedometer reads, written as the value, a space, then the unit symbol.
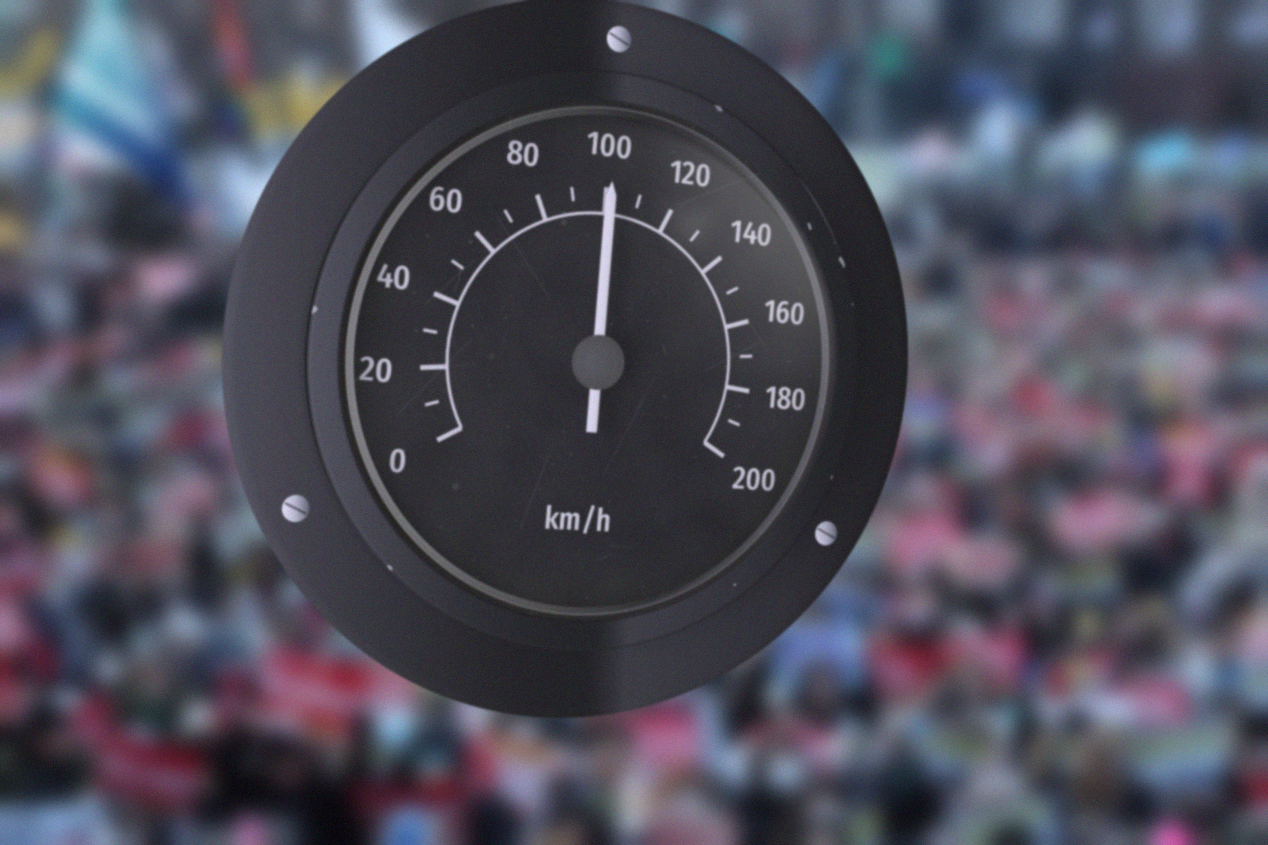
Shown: 100 km/h
